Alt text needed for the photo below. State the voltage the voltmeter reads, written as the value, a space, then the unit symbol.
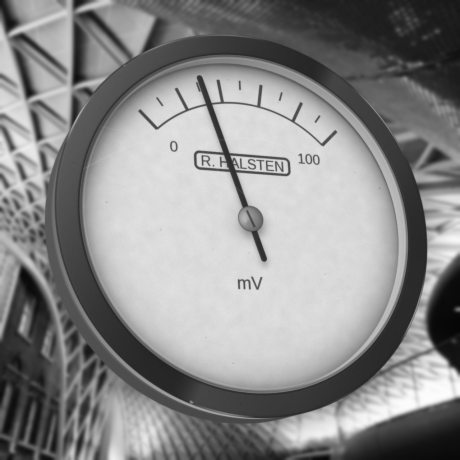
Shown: 30 mV
